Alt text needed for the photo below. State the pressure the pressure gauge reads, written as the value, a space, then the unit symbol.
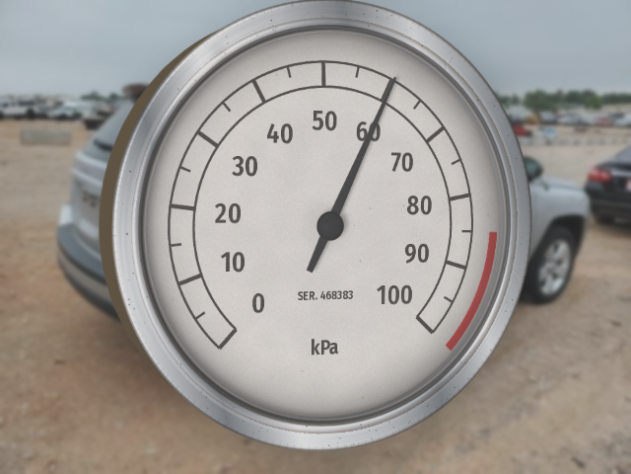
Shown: 60 kPa
